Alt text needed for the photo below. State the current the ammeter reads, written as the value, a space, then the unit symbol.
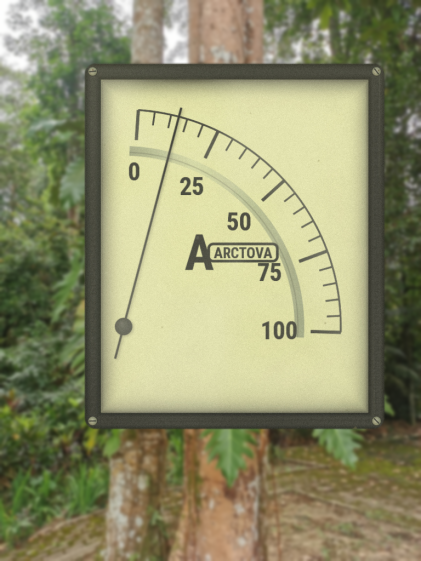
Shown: 12.5 A
